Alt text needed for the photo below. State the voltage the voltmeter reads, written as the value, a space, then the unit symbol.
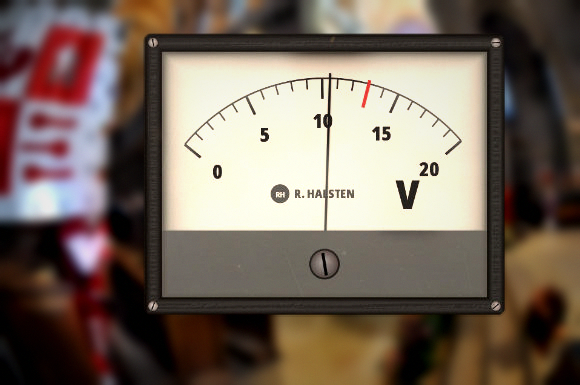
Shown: 10.5 V
